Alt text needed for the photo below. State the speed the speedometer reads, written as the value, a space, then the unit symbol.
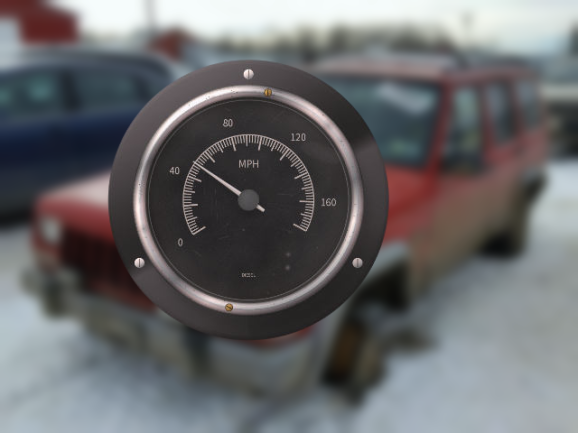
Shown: 50 mph
